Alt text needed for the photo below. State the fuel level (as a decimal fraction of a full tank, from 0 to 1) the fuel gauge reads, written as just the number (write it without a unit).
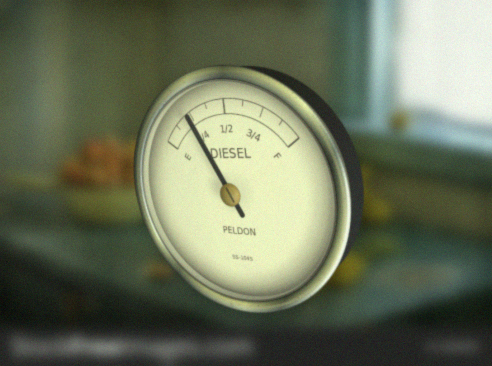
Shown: 0.25
